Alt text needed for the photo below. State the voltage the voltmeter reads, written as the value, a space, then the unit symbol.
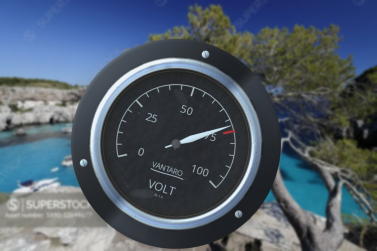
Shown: 72.5 V
